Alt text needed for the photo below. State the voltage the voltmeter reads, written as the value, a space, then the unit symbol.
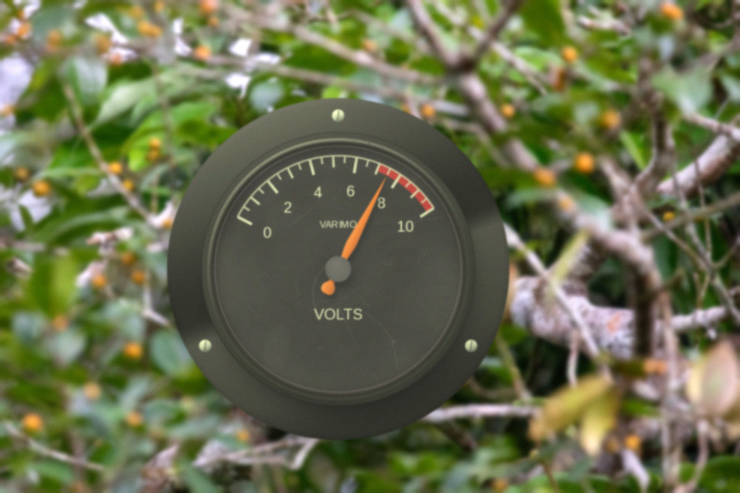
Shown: 7.5 V
